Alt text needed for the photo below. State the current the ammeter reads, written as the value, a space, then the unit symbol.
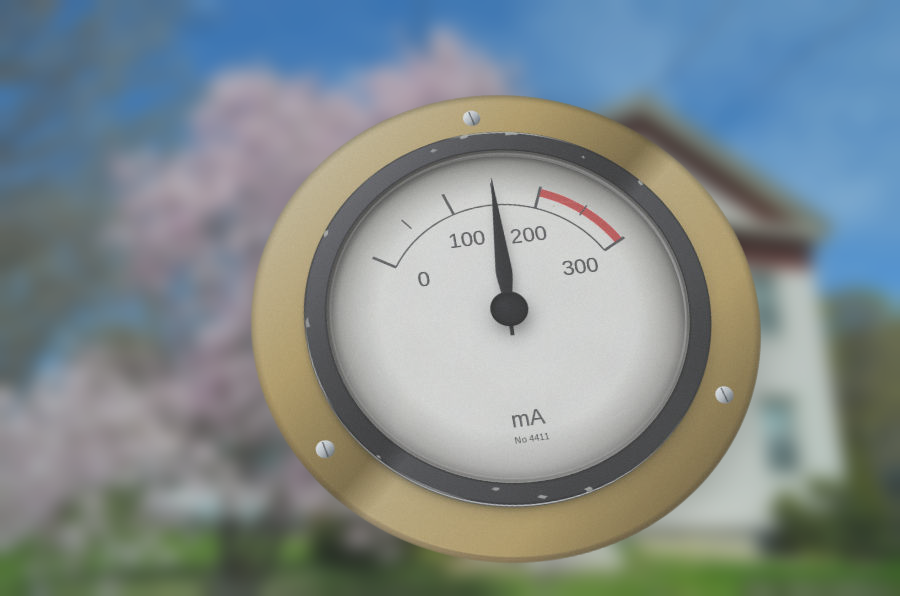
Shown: 150 mA
